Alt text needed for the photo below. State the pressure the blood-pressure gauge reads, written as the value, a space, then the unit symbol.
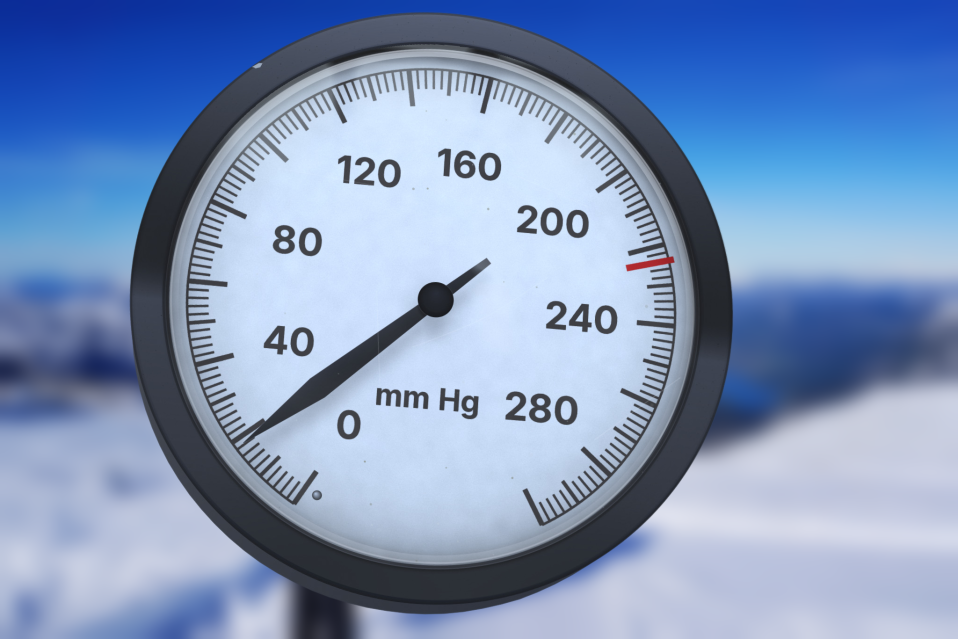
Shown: 18 mmHg
